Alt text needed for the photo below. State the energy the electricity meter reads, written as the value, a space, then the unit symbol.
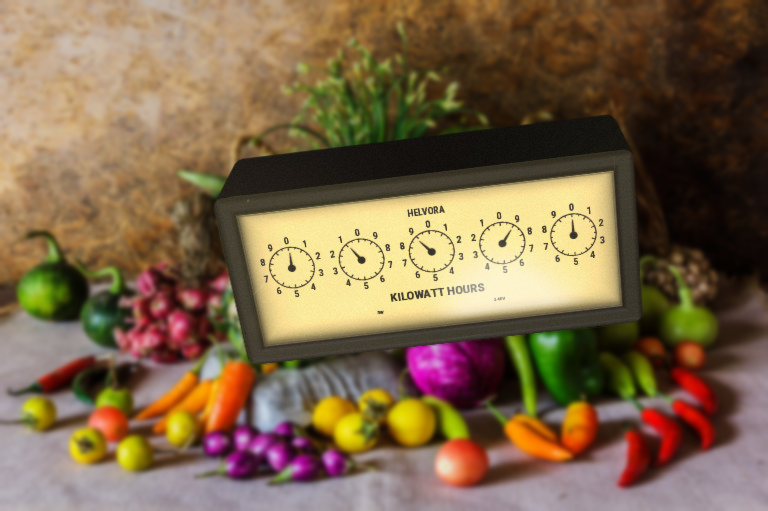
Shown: 890 kWh
